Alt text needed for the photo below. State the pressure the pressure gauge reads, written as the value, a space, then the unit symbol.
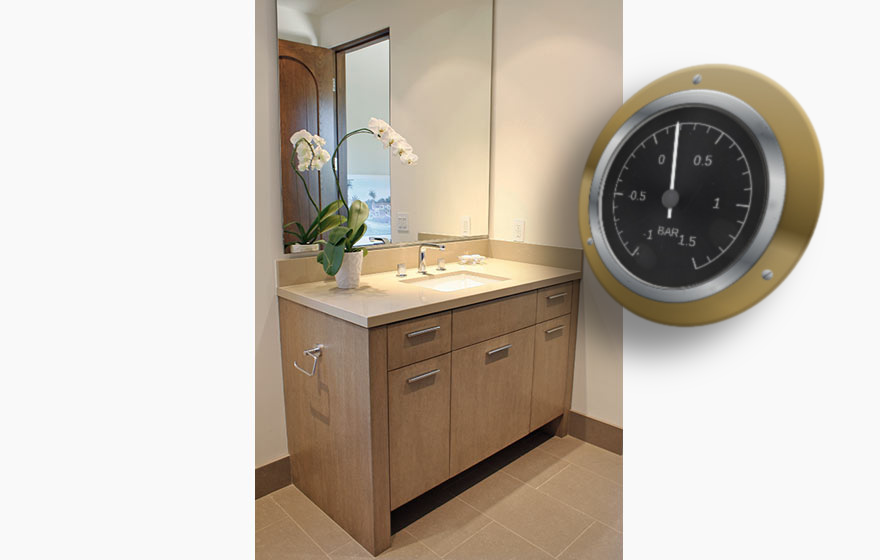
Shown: 0.2 bar
